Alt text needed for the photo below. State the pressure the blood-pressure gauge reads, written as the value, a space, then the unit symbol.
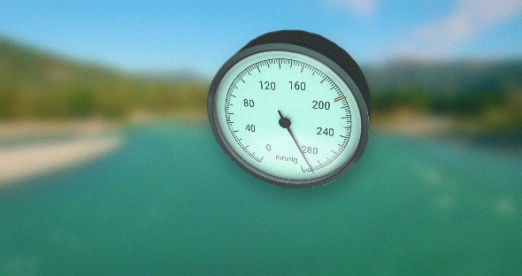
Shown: 290 mmHg
